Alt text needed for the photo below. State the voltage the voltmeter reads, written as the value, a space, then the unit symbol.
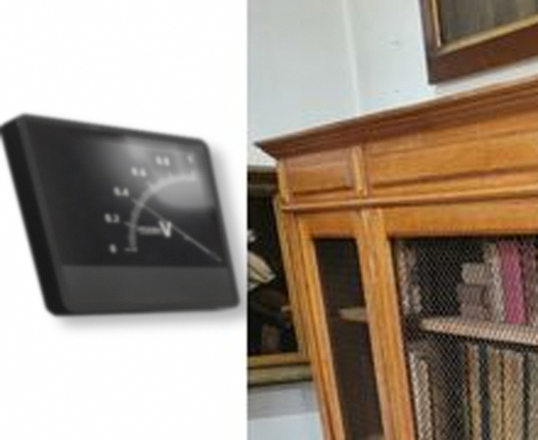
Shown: 0.4 V
